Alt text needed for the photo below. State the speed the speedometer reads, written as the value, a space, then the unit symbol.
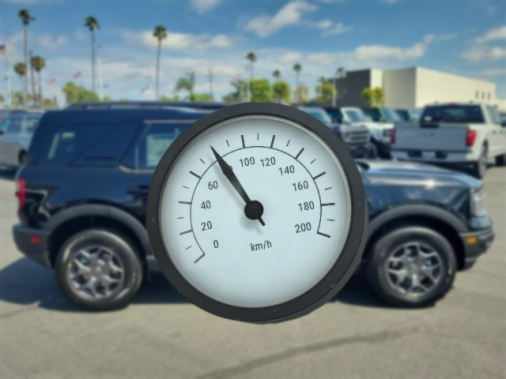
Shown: 80 km/h
